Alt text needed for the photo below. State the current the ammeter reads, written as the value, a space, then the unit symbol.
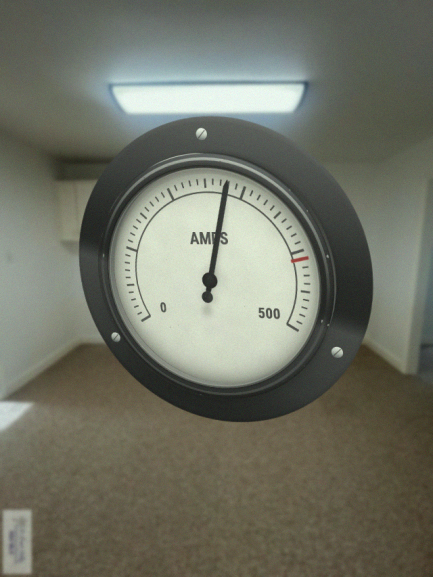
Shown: 280 A
